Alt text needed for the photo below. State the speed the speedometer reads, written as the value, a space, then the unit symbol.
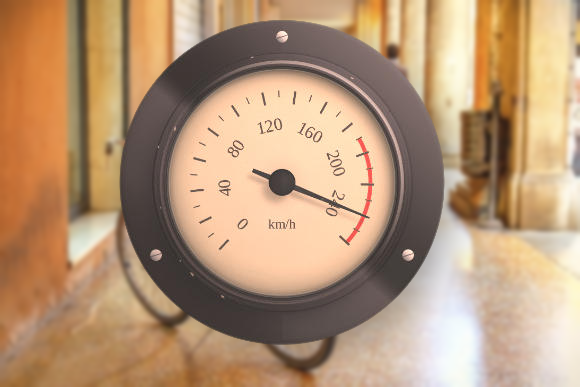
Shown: 240 km/h
